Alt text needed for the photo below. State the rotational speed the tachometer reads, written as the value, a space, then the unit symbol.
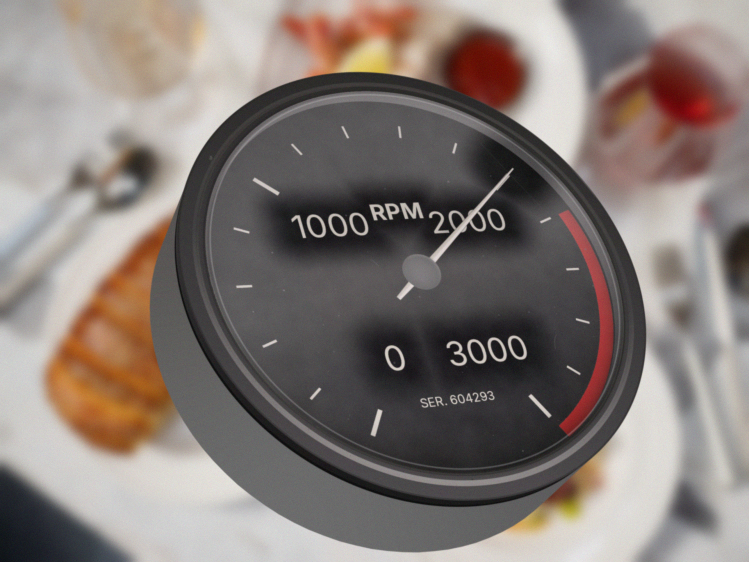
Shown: 2000 rpm
